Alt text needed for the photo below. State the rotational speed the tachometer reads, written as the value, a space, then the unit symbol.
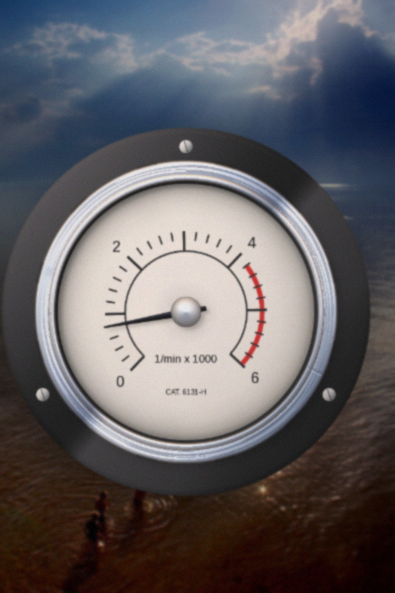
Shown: 800 rpm
